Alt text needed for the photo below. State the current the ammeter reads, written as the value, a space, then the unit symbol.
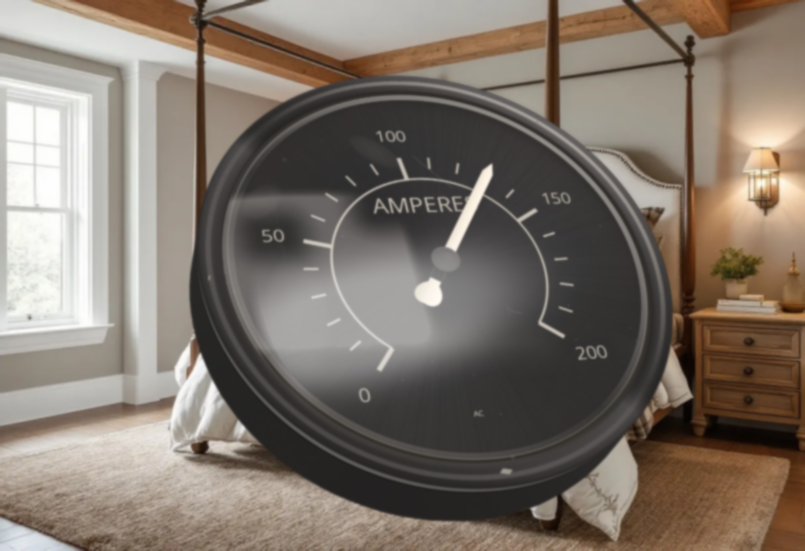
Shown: 130 A
